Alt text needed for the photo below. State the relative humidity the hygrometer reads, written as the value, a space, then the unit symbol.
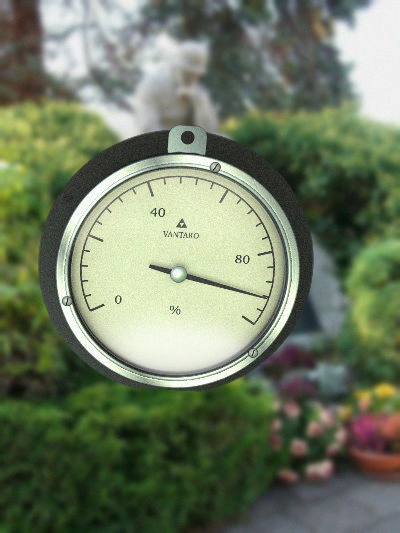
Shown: 92 %
